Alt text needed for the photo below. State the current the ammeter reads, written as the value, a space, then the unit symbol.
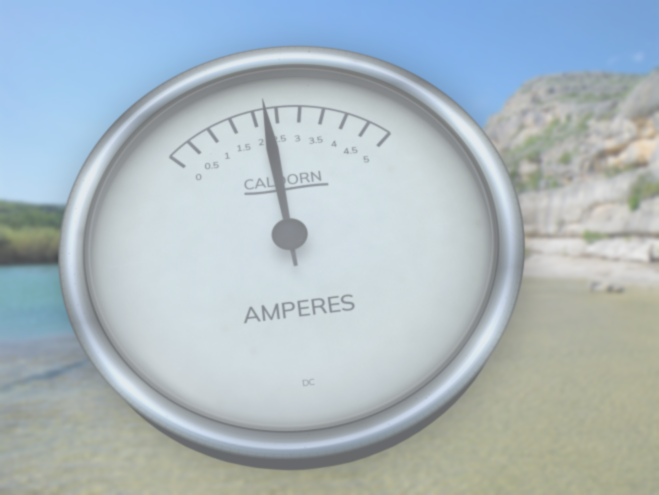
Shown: 2.25 A
